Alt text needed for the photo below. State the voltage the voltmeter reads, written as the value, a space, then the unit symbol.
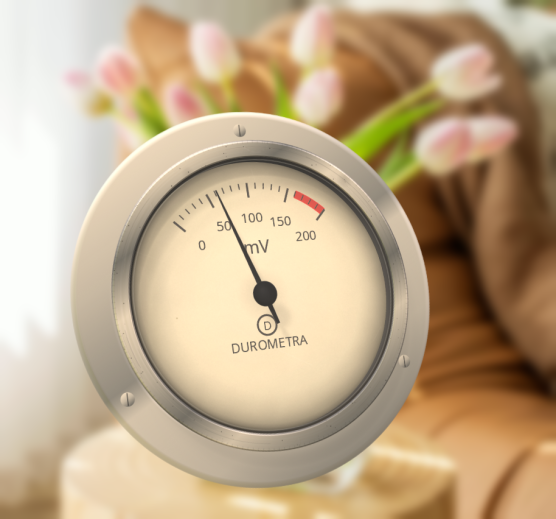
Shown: 60 mV
